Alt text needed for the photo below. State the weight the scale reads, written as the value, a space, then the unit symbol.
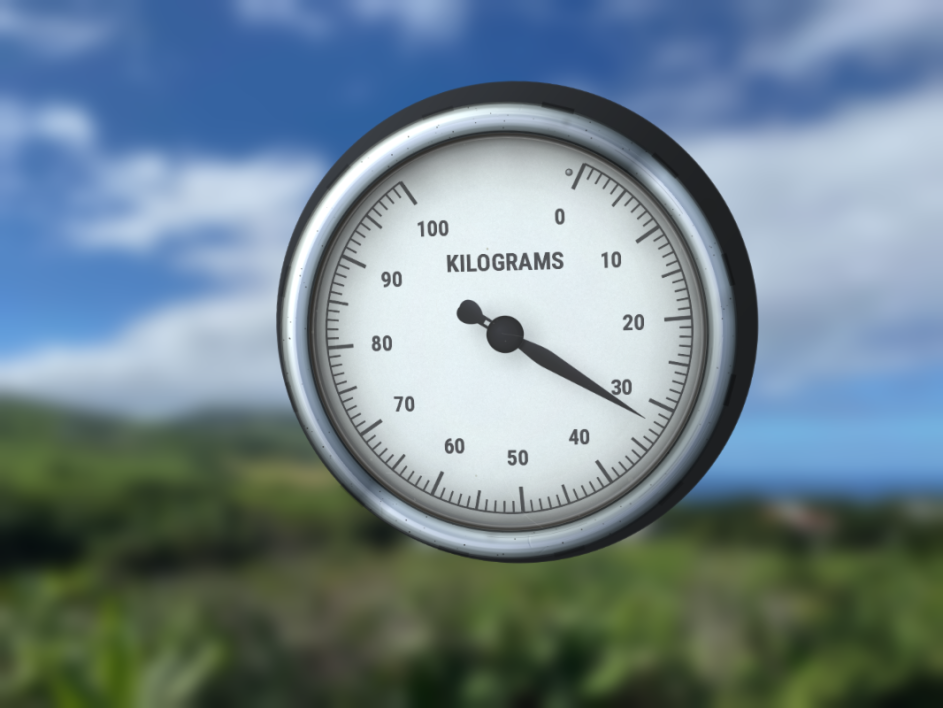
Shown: 32 kg
